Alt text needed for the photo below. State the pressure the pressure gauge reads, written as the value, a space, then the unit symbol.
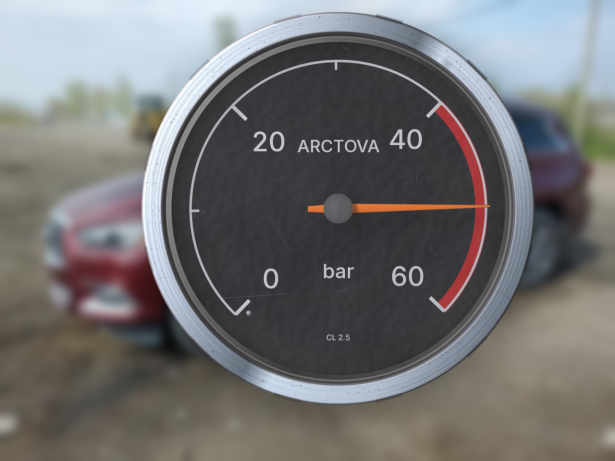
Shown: 50 bar
